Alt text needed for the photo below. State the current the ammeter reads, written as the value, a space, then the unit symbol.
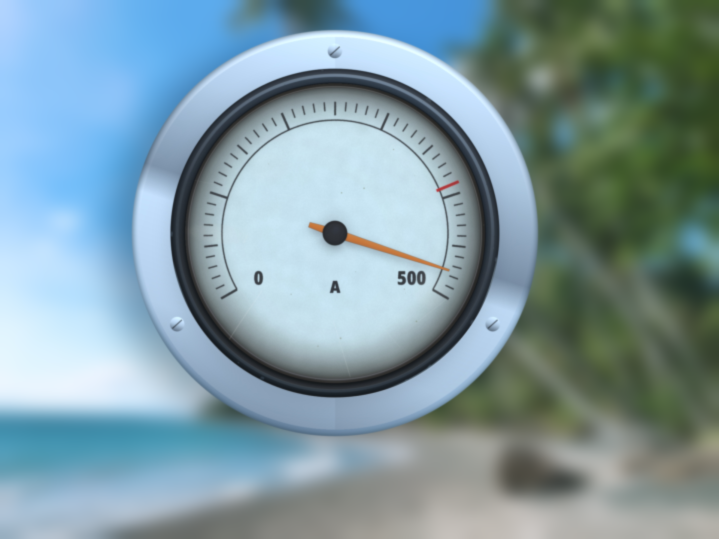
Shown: 475 A
